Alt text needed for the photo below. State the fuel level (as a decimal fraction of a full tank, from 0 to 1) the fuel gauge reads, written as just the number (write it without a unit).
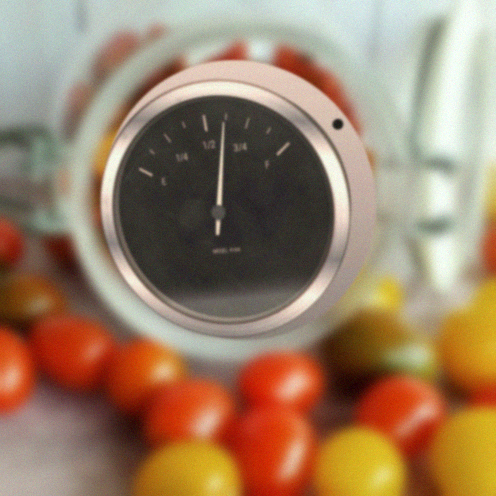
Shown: 0.625
